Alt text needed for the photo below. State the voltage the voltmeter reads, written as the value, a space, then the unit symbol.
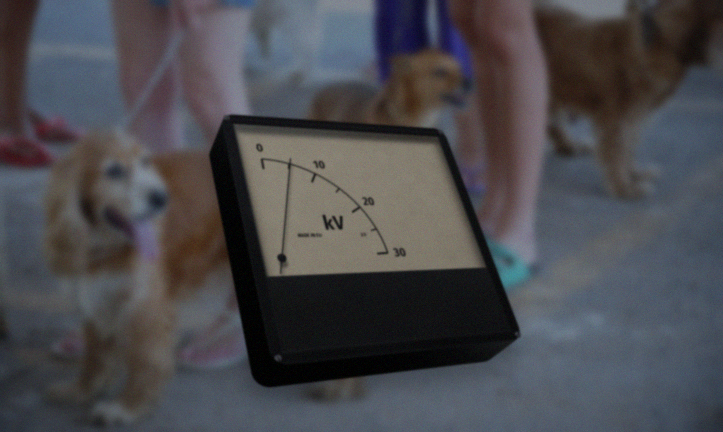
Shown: 5 kV
